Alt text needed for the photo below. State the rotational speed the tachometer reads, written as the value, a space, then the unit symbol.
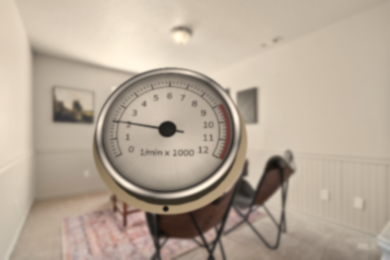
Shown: 2000 rpm
